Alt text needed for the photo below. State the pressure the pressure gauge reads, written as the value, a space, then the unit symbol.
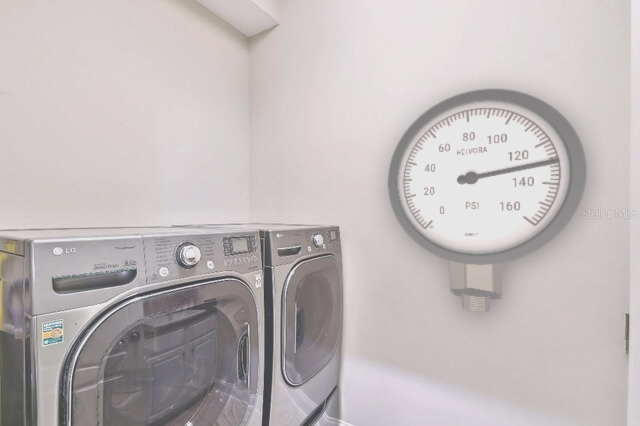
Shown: 130 psi
